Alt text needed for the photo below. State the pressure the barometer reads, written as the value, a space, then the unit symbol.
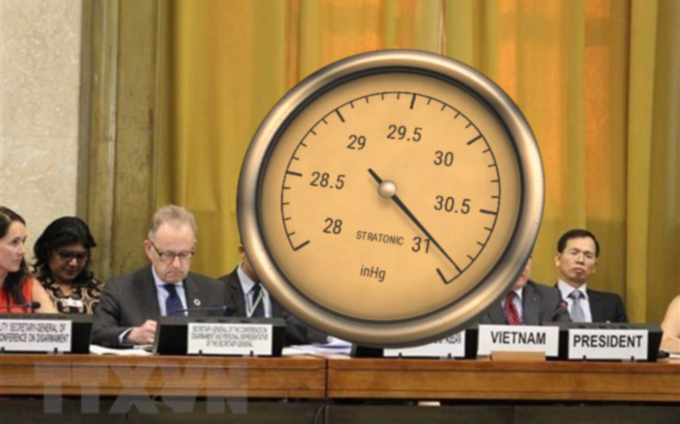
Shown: 30.9 inHg
